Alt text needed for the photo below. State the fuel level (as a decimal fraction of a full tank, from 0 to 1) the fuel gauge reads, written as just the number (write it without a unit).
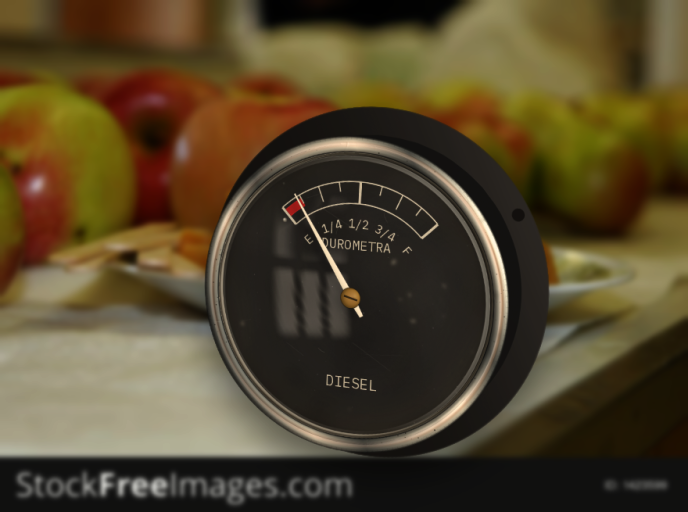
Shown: 0.125
